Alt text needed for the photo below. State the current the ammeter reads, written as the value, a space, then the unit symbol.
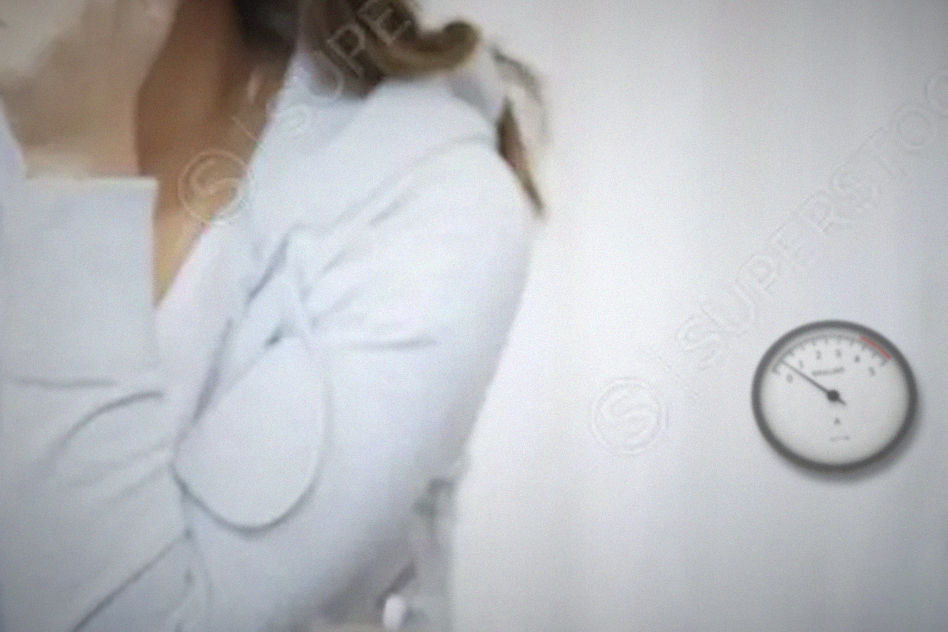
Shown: 0.5 A
